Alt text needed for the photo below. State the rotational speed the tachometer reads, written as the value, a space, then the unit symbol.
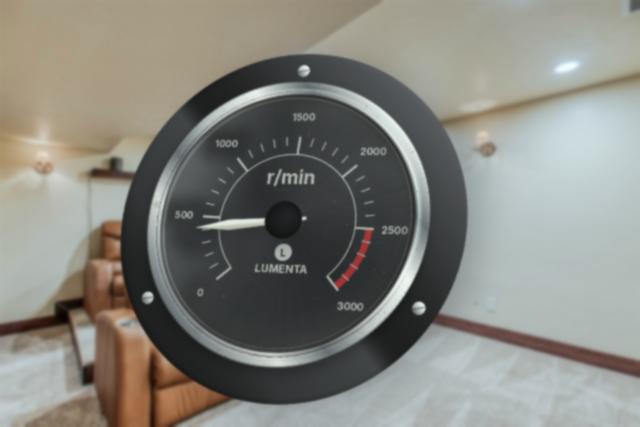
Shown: 400 rpm
